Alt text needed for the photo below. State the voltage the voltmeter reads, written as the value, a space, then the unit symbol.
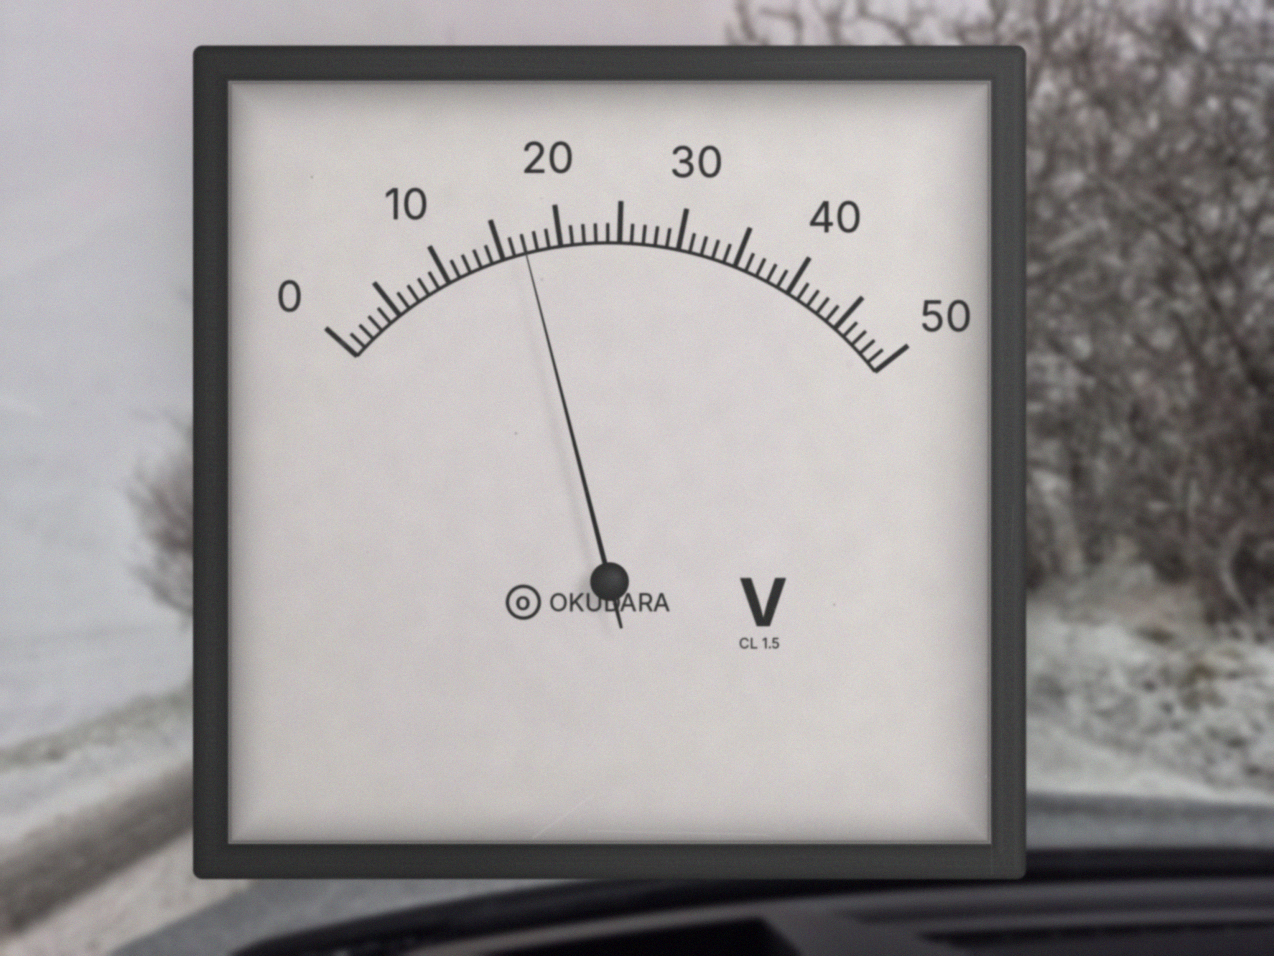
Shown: 17 V
